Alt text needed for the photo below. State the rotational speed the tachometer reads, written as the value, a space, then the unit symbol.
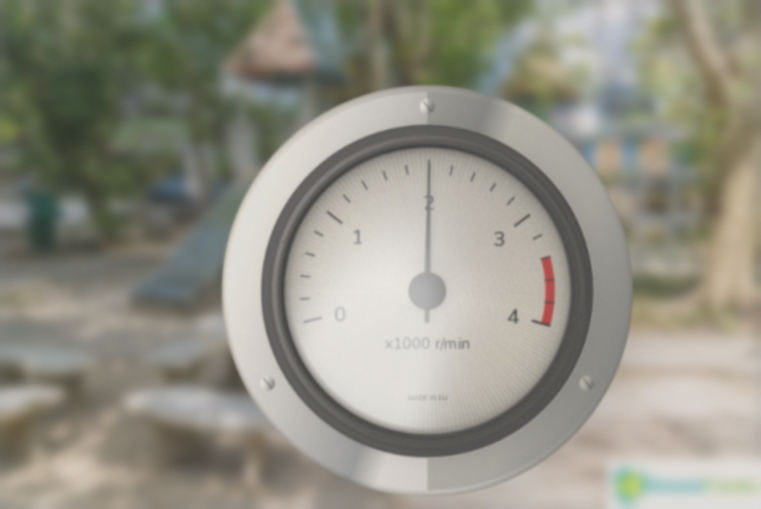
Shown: 2000 rpm
